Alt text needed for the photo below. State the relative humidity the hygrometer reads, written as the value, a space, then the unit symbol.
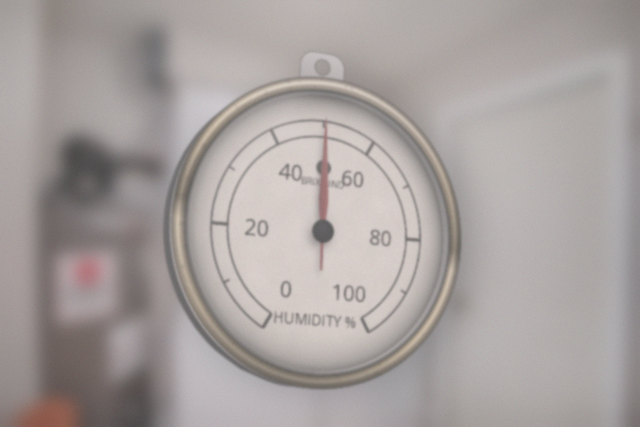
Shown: 50 %
